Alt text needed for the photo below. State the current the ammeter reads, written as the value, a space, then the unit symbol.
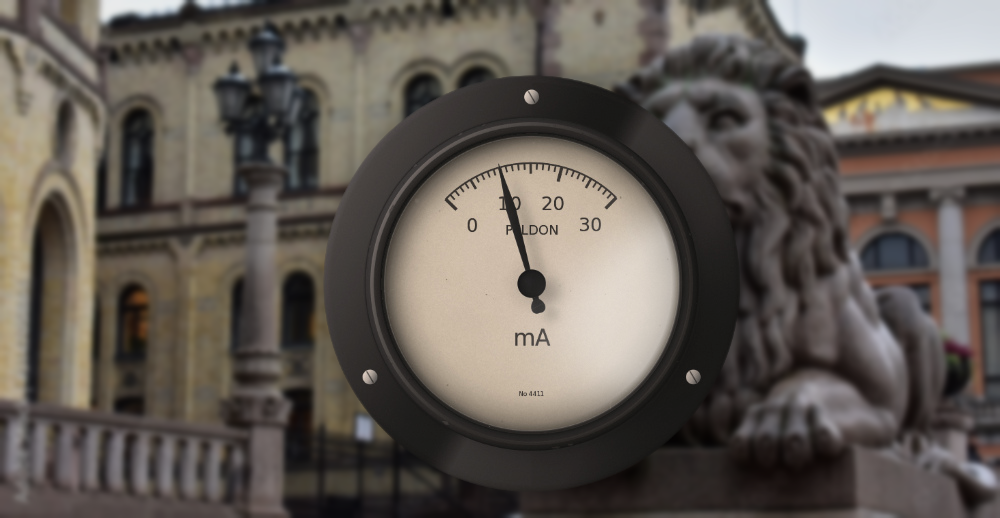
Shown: 10 mA
